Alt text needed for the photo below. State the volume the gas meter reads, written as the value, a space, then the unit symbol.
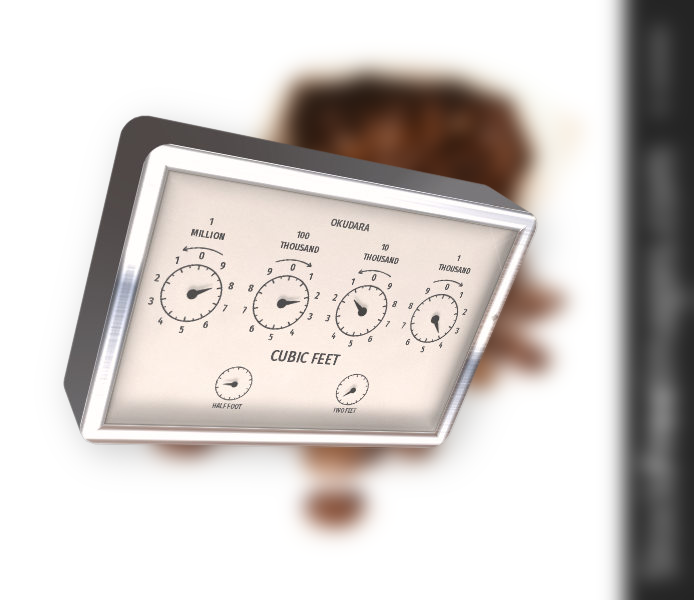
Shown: 821400 ft³
